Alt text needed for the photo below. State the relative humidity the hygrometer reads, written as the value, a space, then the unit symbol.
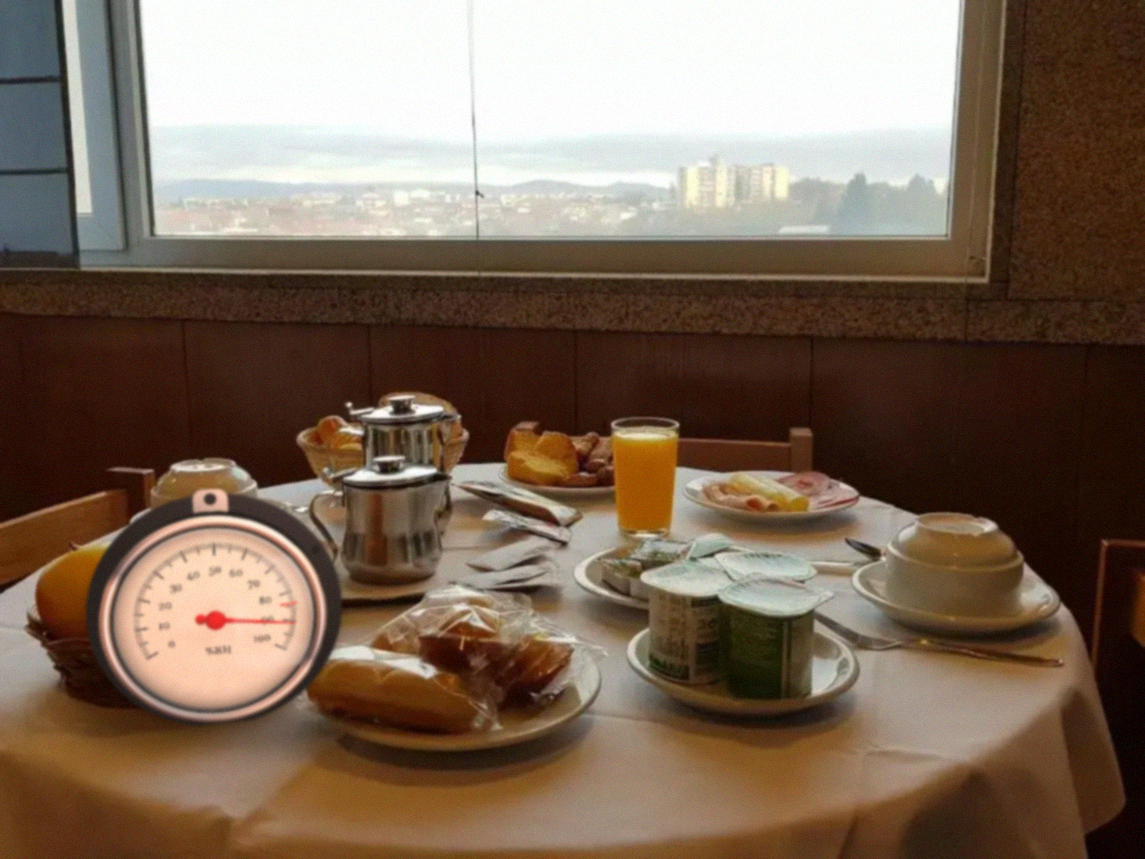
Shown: 90 %
